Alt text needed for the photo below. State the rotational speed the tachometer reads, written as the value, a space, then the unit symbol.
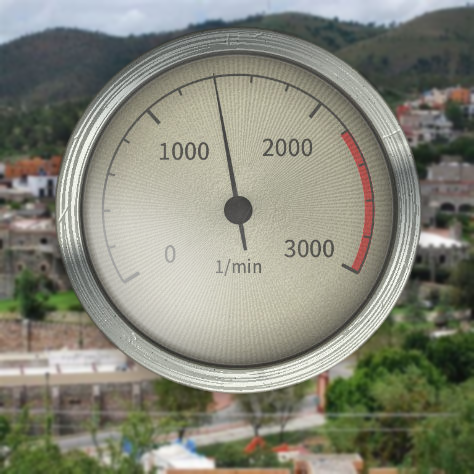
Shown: 1400 rpm
